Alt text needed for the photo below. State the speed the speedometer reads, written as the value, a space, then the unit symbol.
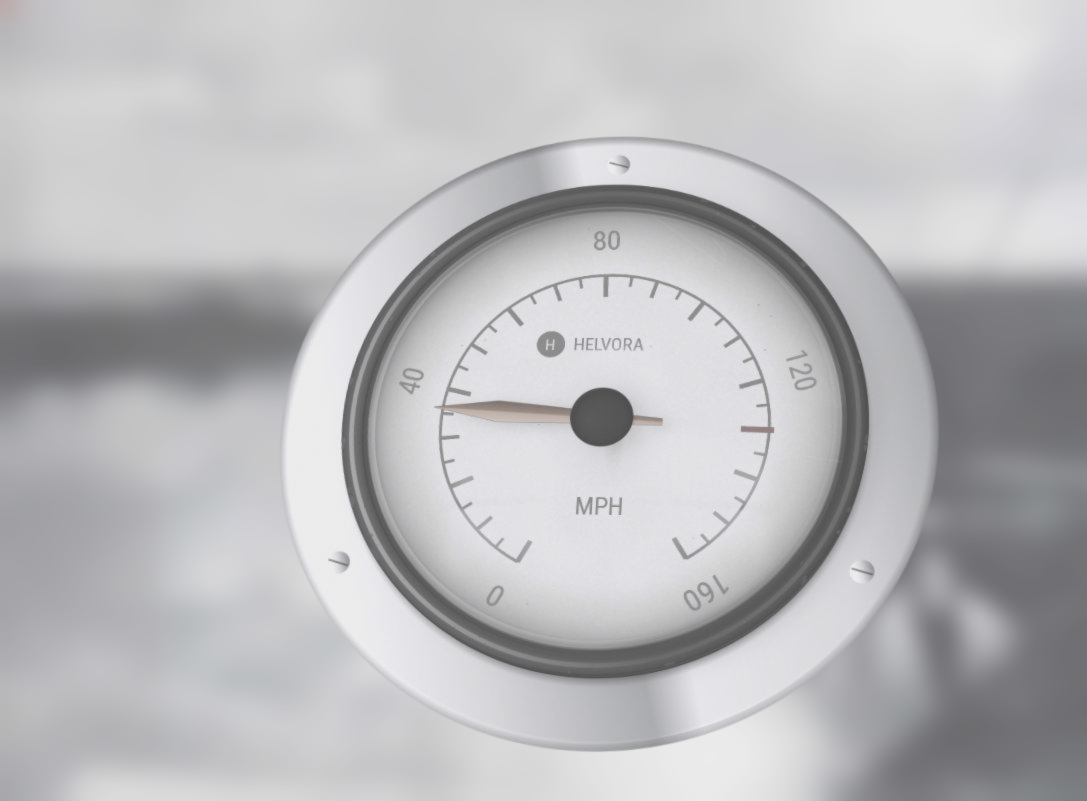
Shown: 35 mph
